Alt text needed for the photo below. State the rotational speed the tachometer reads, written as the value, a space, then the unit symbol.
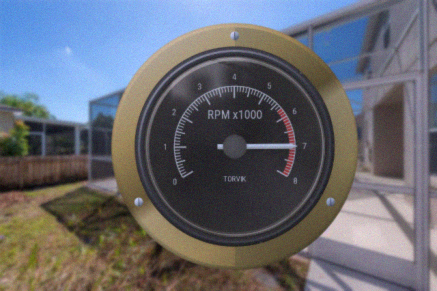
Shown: 7000 rpm
